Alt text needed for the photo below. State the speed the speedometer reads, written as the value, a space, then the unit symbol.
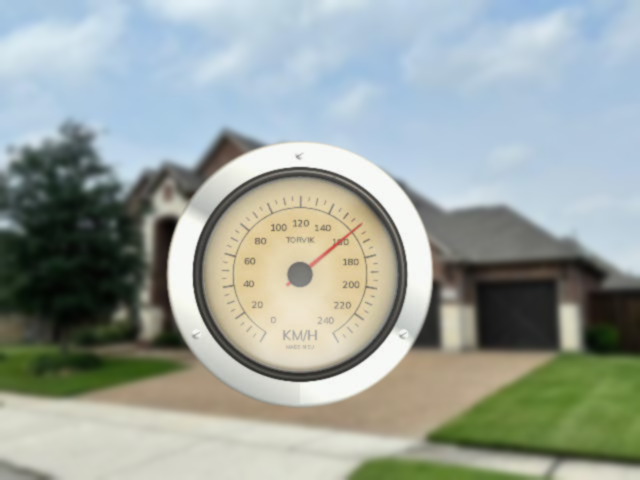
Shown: 160 km/h
